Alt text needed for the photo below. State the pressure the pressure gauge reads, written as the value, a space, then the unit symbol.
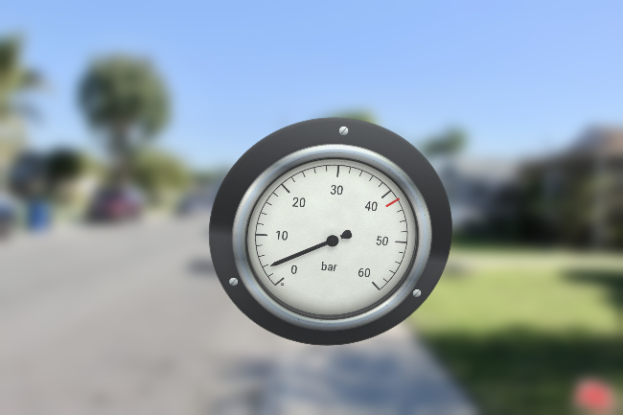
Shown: 4 bar
